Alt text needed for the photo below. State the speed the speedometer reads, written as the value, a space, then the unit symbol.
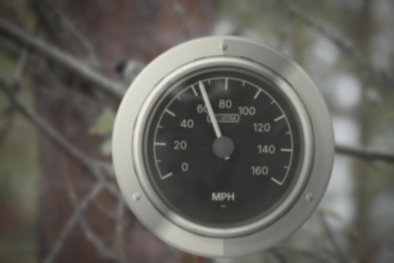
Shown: 65 mph
